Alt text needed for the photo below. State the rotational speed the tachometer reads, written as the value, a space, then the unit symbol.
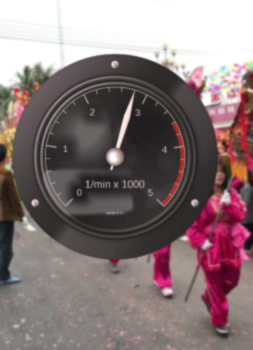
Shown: 2800 rpm
